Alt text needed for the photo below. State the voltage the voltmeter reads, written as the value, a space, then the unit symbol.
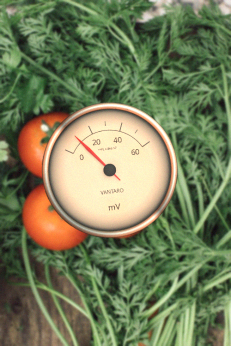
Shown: 10 mV
